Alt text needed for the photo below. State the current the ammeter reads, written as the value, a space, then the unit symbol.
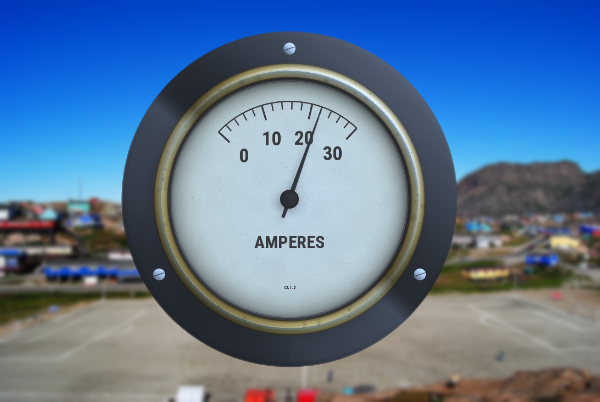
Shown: 22 A
